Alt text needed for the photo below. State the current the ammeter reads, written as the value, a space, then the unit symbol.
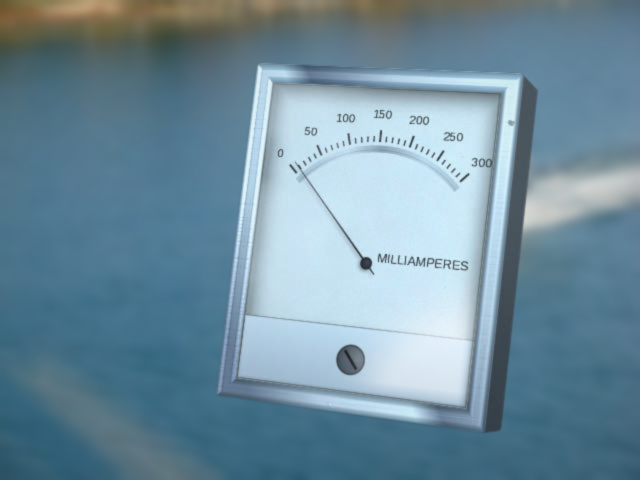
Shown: 10 mA
